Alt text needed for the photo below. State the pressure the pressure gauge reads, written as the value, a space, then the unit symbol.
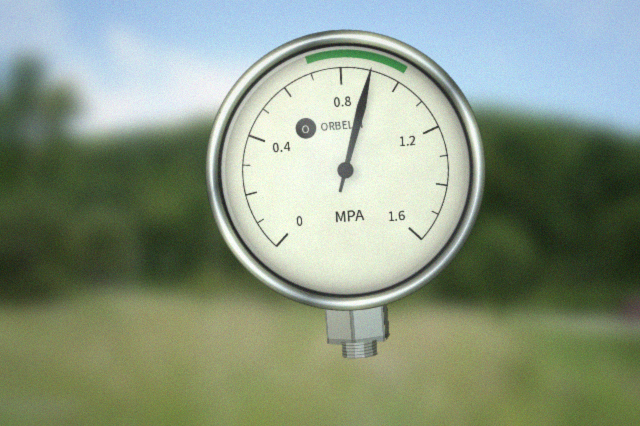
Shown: 0.9 MPa
